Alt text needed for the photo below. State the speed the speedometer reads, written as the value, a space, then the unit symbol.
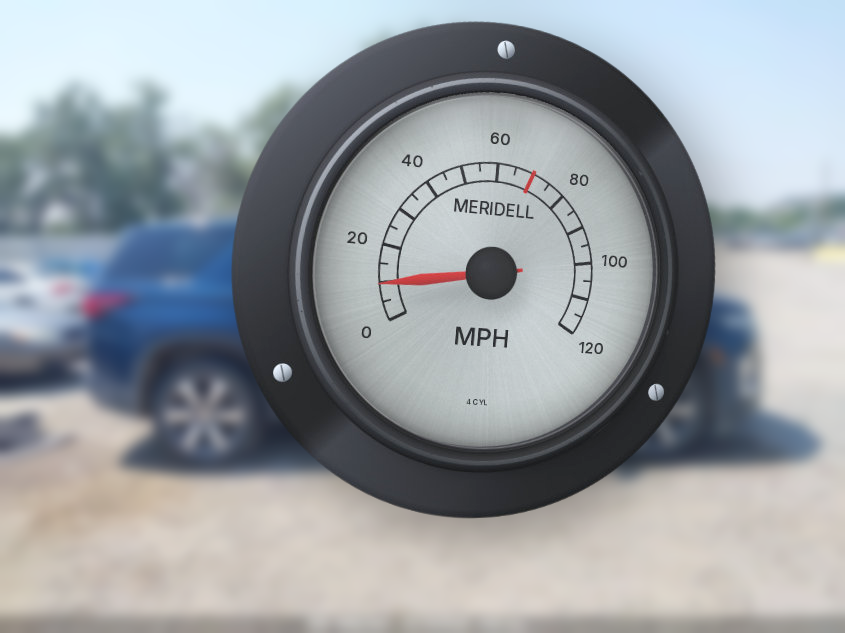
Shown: 10 mph
